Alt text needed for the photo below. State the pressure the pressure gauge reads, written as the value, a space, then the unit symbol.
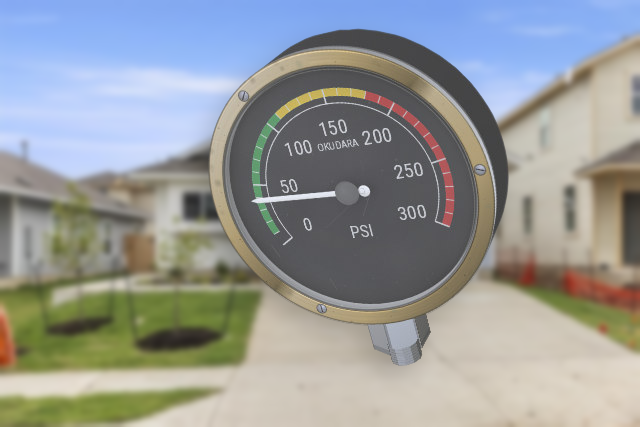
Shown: 40 psi
